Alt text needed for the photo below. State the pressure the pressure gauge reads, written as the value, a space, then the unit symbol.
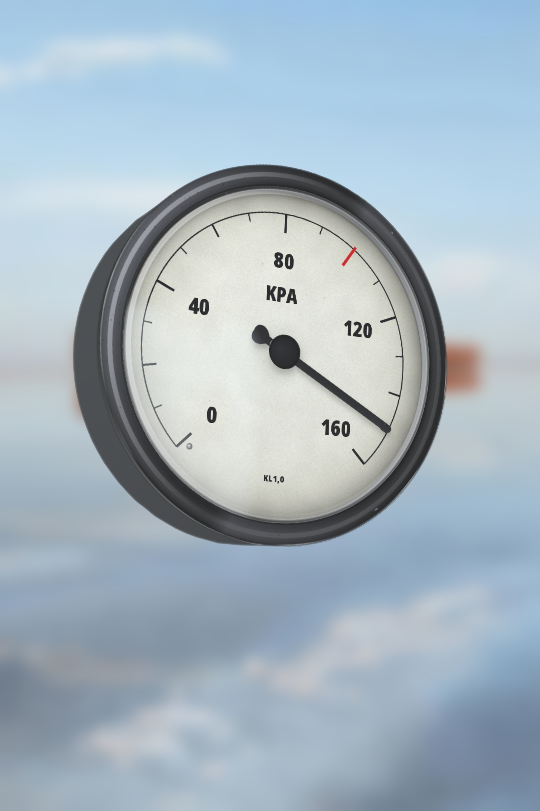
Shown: 150 kPa
